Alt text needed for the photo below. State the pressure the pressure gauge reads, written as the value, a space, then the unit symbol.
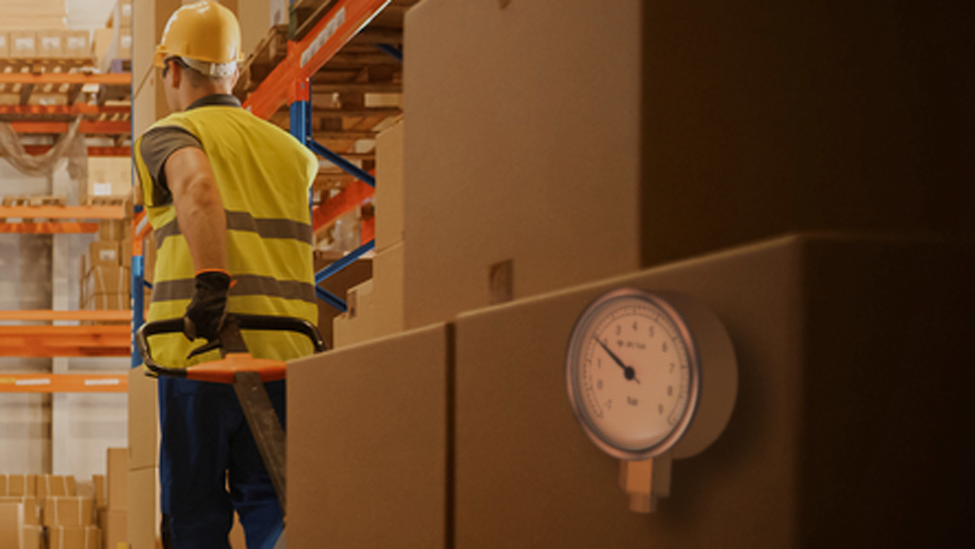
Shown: 2 bar
